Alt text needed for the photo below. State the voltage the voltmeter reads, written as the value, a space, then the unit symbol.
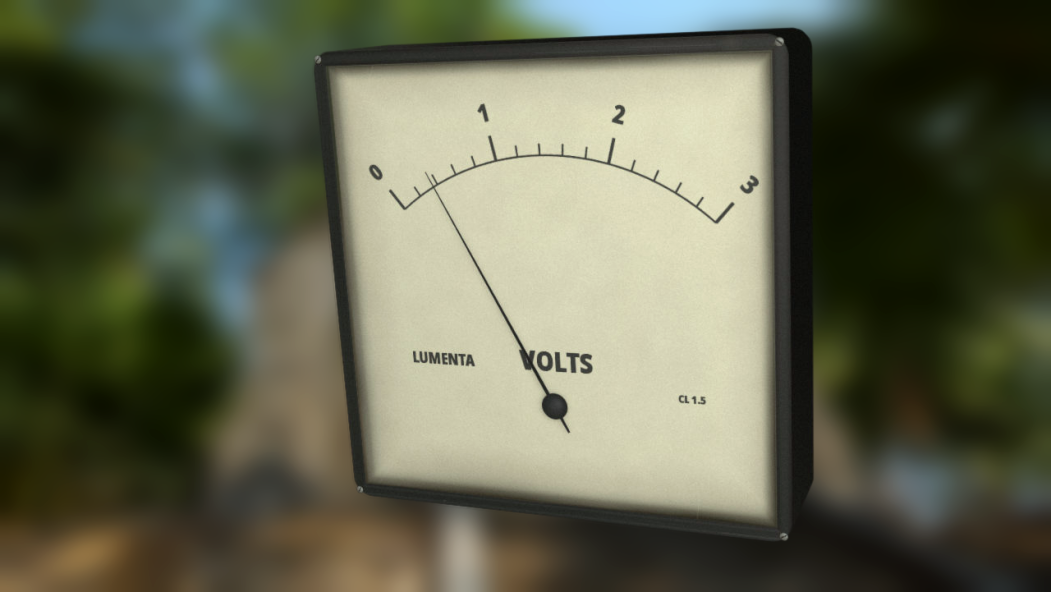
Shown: 0.4 V
